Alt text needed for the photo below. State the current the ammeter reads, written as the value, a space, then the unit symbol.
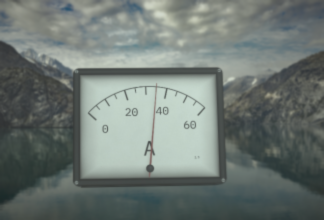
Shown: 35 A
